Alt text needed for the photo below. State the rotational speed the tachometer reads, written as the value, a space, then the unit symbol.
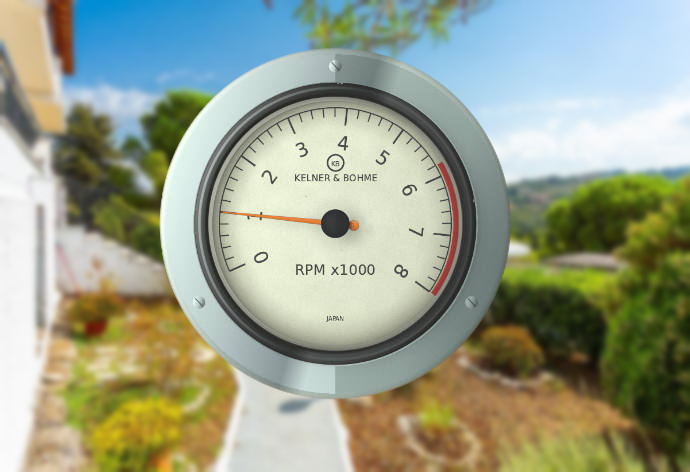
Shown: 1000 rpm
